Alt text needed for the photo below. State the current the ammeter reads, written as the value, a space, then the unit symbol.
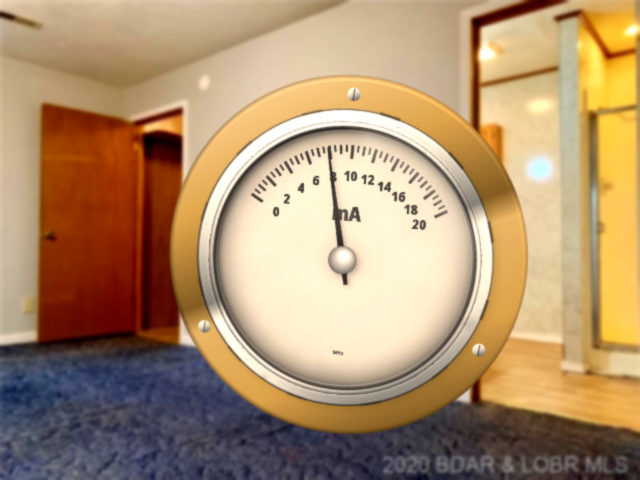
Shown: 8 mA
